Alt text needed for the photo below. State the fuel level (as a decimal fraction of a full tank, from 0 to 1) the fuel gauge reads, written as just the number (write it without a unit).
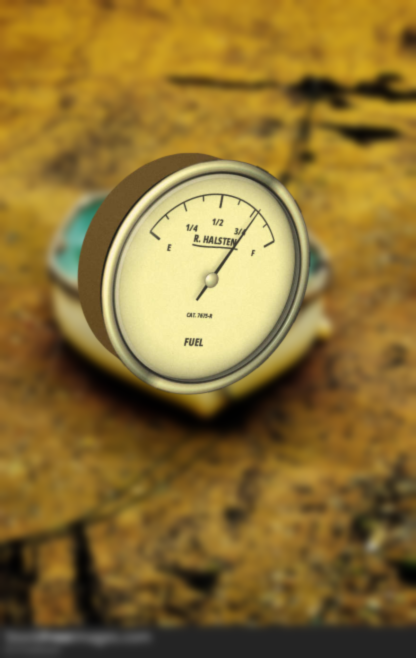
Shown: 0.75
